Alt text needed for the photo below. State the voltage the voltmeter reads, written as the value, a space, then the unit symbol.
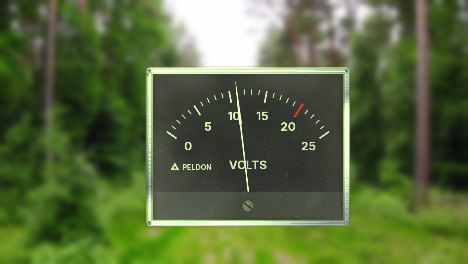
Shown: 11 V
